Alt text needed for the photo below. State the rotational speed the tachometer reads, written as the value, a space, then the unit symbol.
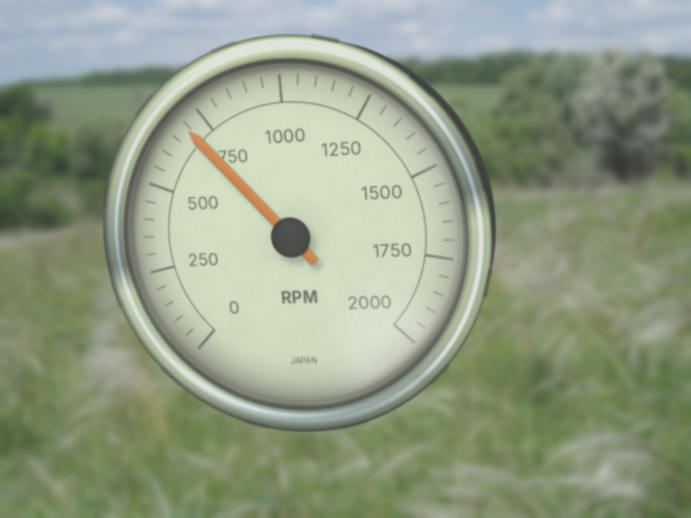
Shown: 700 rpm
